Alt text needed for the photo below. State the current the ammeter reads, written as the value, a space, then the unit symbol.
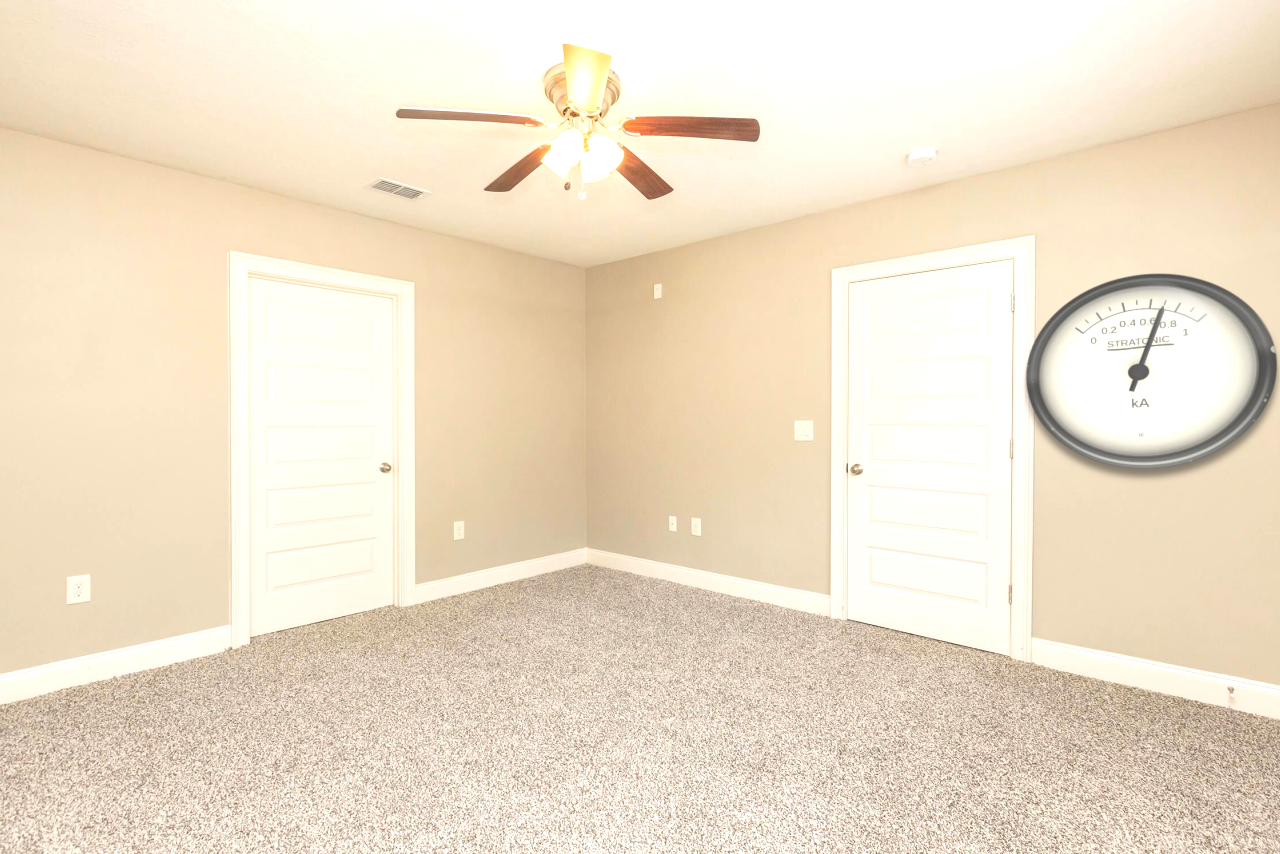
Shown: 0.7 kA
